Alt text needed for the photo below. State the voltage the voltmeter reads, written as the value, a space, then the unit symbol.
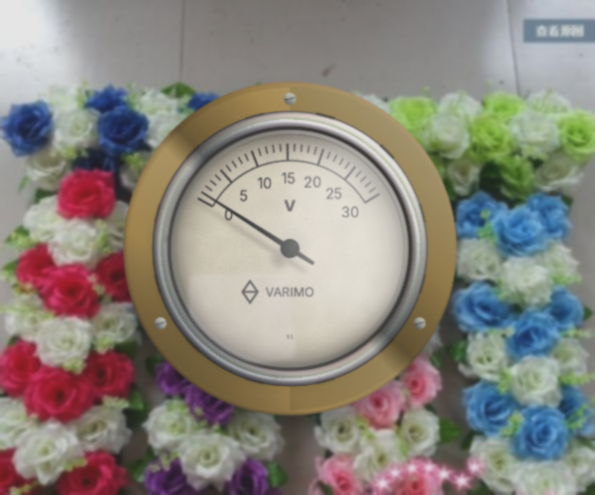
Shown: 1 V
